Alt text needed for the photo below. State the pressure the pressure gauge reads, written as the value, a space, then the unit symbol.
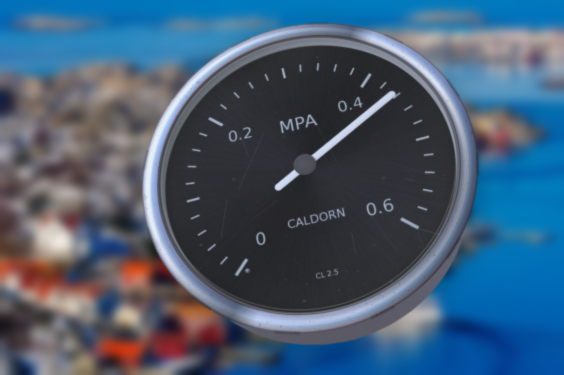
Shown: 0.44 MPa
